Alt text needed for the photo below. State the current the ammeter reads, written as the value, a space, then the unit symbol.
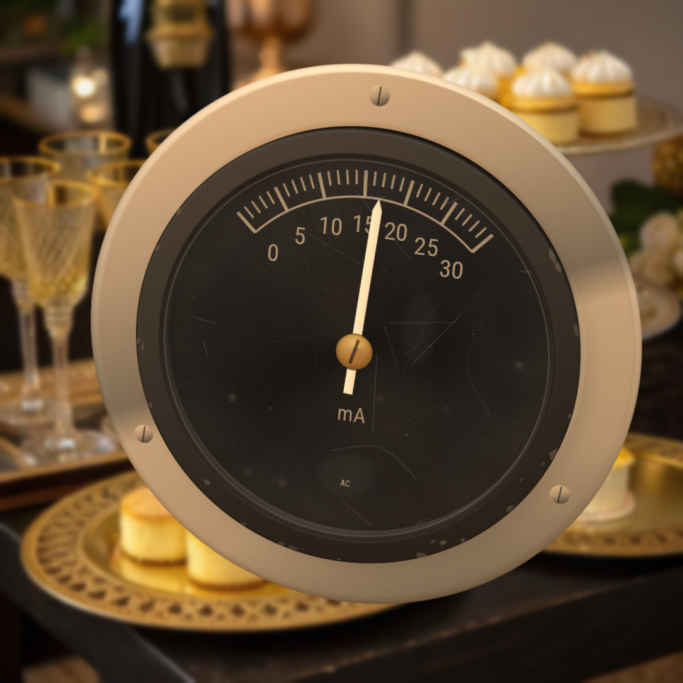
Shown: 17 mA
